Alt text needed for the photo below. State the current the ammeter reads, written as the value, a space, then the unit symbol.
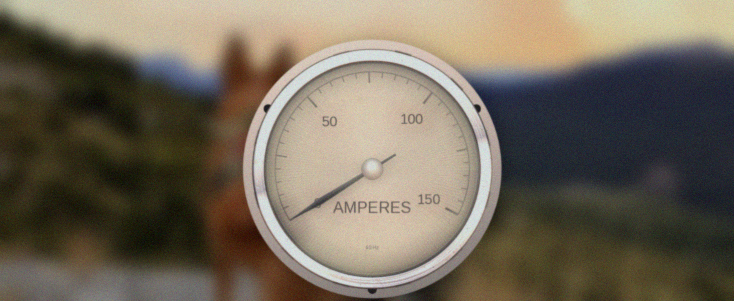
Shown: 0 A
